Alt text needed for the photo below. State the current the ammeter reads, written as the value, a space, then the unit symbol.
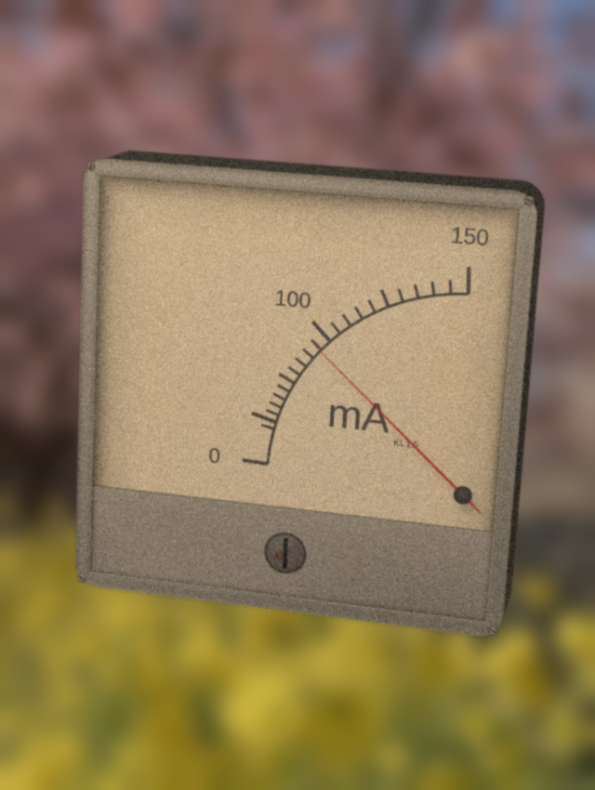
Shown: 95 mA
